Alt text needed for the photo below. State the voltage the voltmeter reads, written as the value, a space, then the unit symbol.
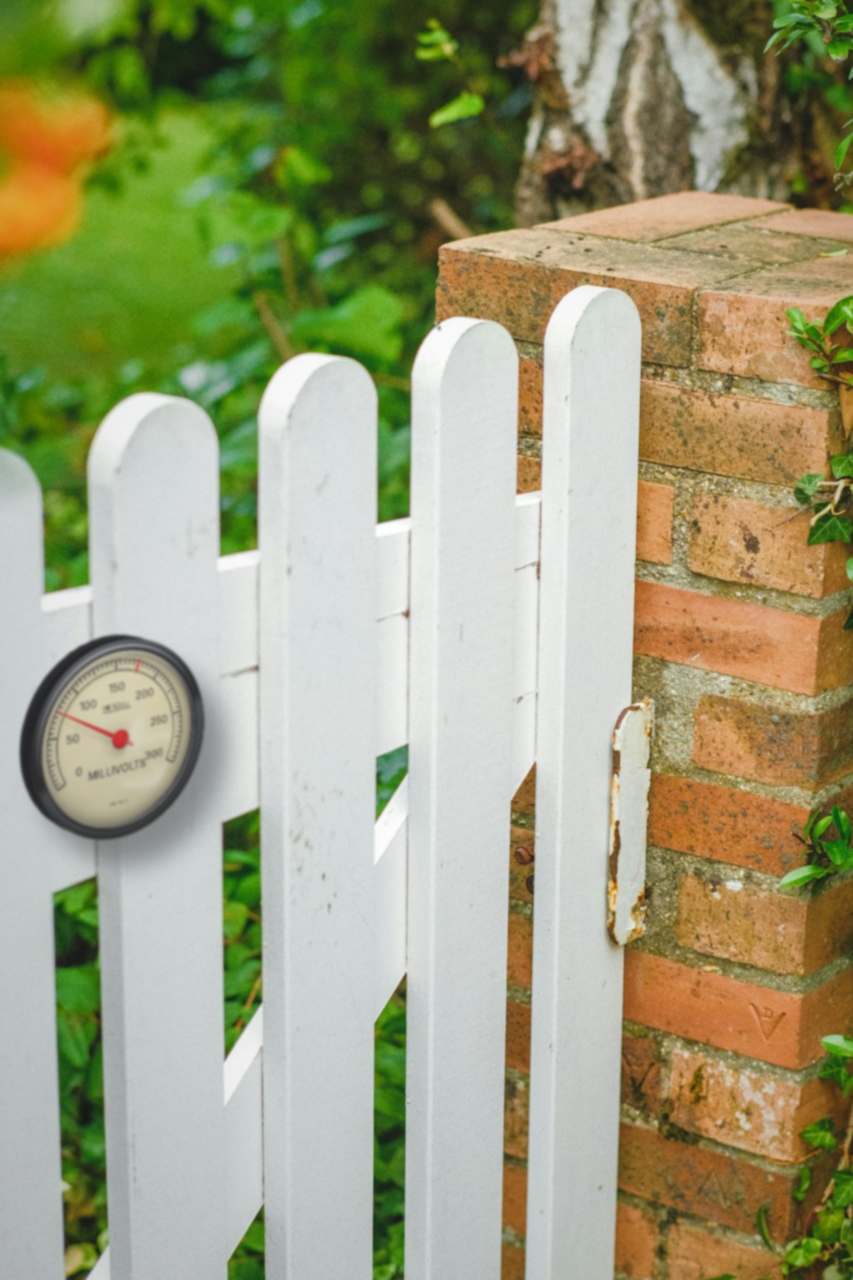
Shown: 75 mV
